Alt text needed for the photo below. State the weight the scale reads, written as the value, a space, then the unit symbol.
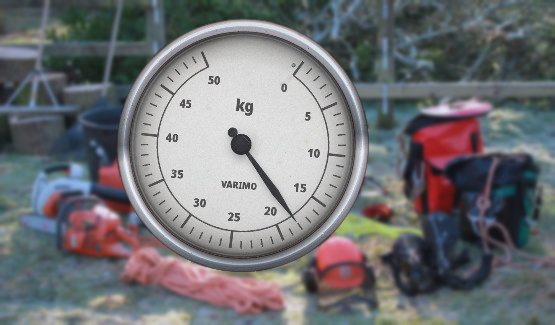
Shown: 18 kg
